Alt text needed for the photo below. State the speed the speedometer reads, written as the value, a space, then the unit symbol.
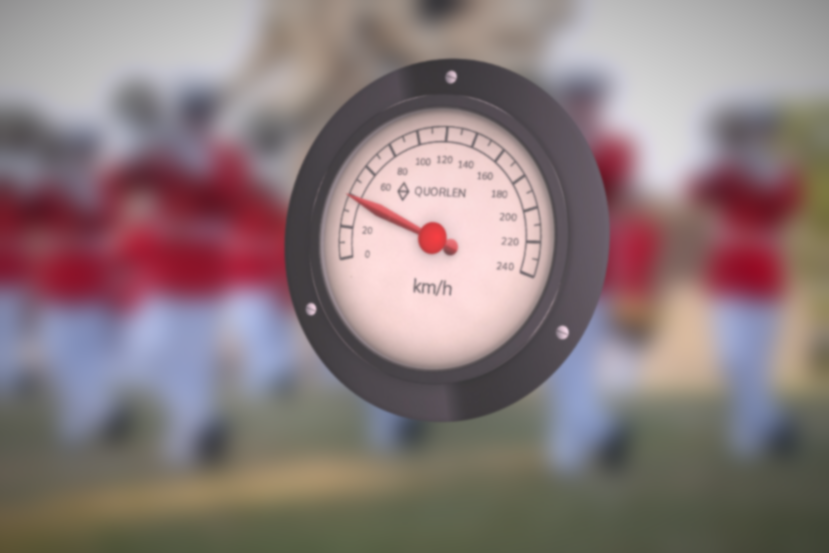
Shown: 40 km/h
